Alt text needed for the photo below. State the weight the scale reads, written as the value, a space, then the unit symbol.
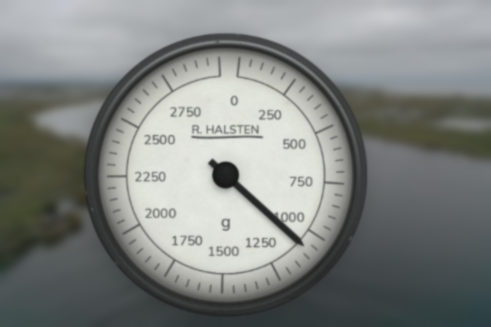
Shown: 1075 g
